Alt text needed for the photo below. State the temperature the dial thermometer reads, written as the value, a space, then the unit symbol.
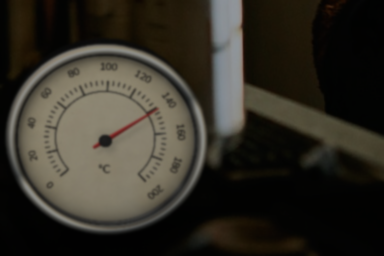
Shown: 140 °C
